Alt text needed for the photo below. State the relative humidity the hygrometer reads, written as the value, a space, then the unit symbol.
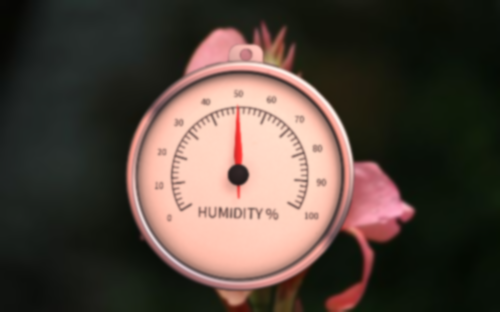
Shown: 50 %
